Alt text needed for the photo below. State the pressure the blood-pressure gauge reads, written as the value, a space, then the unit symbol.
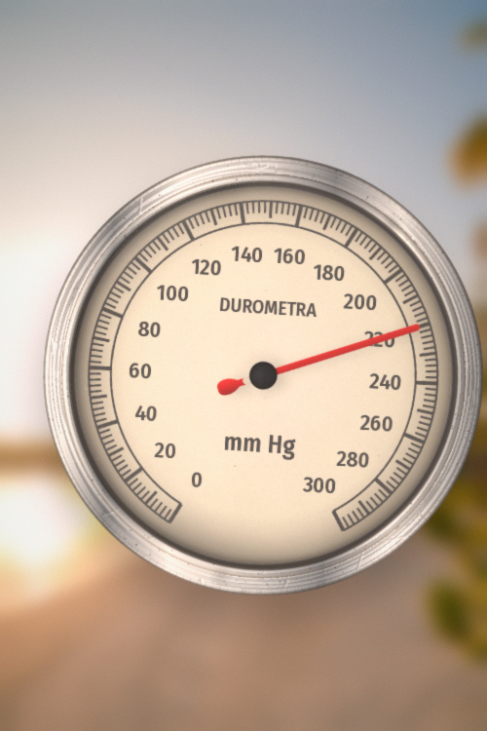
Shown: 220 mmHg
